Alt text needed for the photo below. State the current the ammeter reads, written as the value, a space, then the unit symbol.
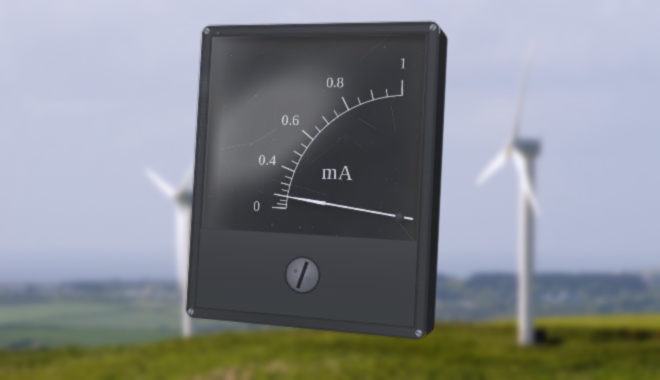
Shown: 0.2 mA
